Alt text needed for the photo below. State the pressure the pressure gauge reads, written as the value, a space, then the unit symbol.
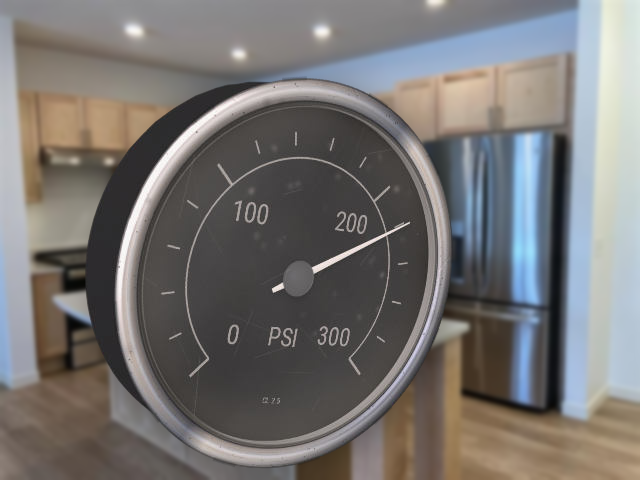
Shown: 220 psi
